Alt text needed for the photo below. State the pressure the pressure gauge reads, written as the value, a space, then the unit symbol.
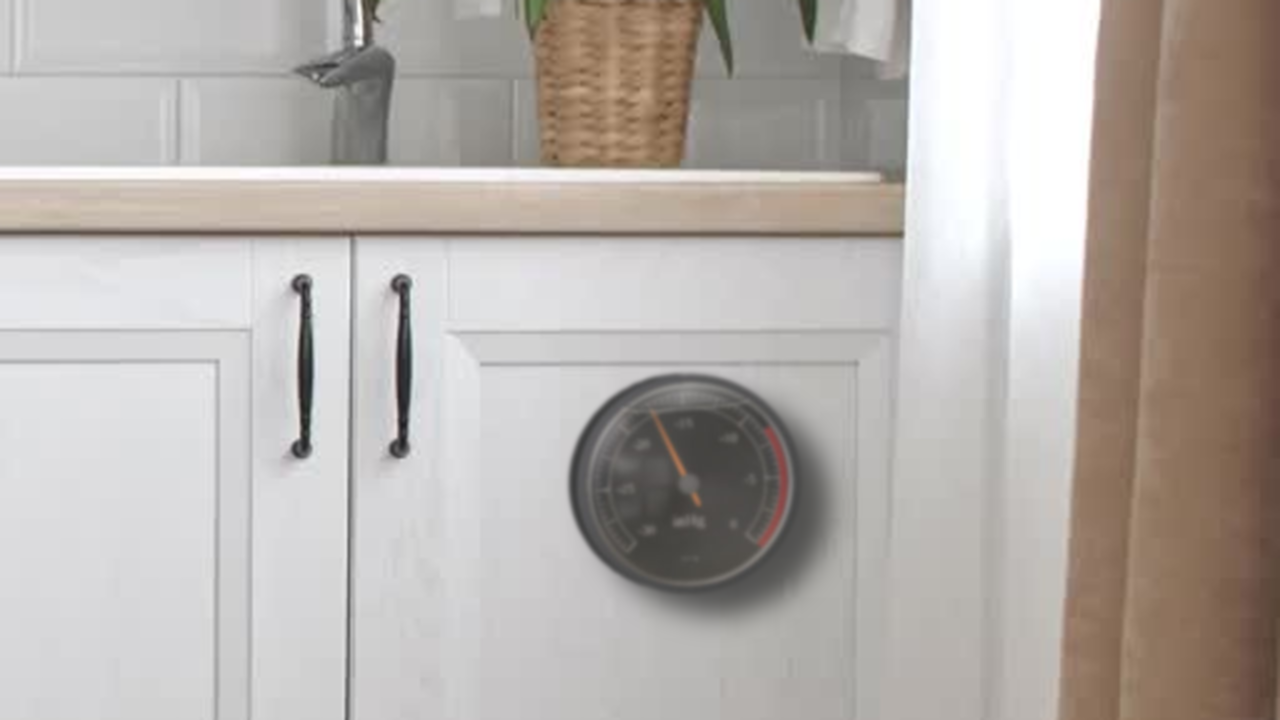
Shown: -17.5 inHg
